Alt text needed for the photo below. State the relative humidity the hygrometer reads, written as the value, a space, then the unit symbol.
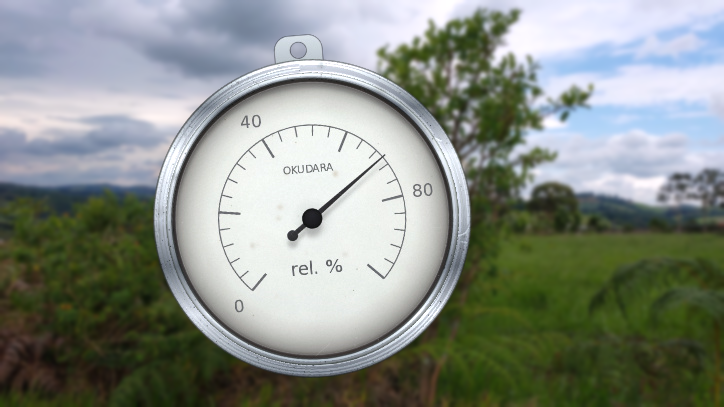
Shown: 70 %
